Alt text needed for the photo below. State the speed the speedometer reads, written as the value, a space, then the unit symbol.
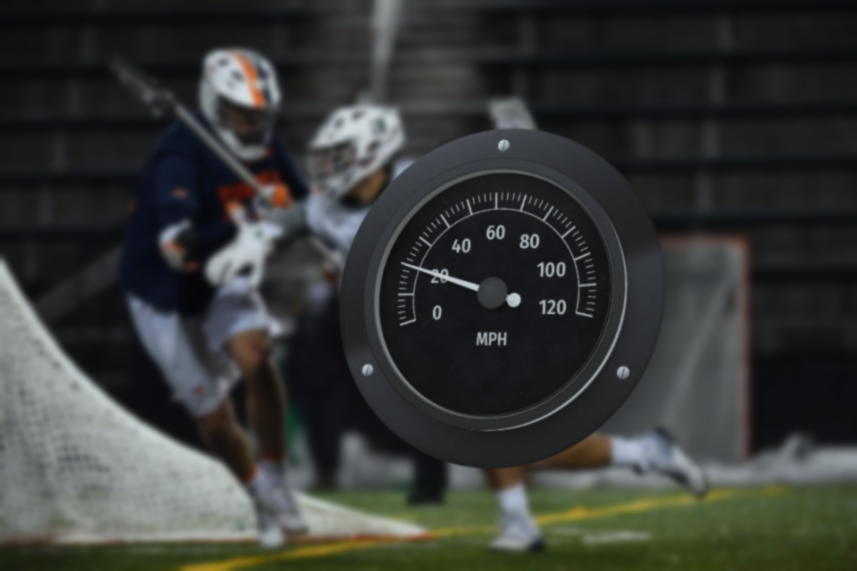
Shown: 20 mph
